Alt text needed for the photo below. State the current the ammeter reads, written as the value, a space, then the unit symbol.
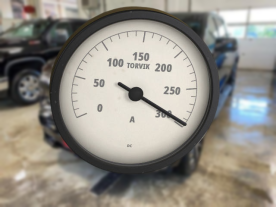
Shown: 295 A
